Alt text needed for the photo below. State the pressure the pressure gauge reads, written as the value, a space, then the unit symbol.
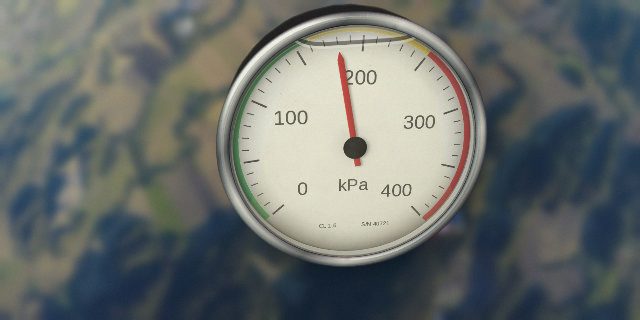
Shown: 180 kPa
